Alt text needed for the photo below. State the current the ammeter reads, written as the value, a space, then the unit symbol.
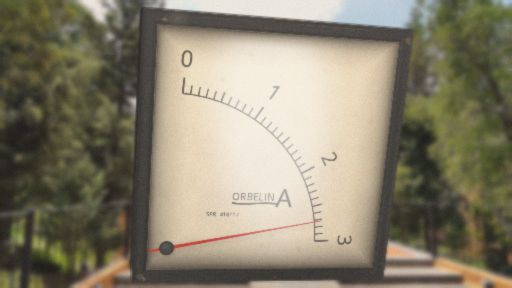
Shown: 2.7 A
